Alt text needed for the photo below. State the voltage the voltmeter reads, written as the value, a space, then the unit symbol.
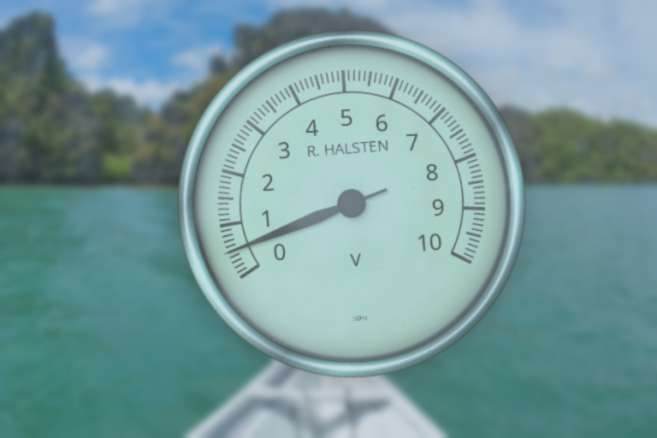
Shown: 0.5 V
